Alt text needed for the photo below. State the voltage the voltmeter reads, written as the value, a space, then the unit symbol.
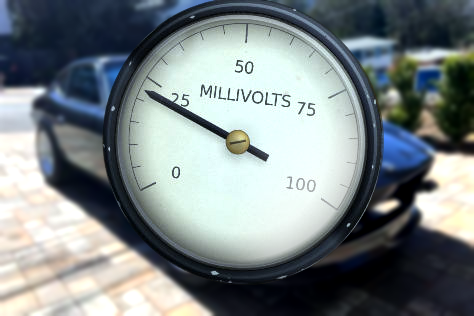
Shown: 22.5 mV
